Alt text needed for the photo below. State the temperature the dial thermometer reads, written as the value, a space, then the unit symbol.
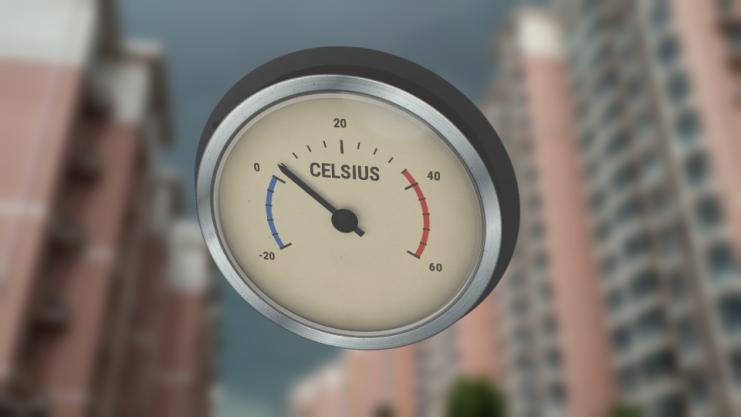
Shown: 4 °C
